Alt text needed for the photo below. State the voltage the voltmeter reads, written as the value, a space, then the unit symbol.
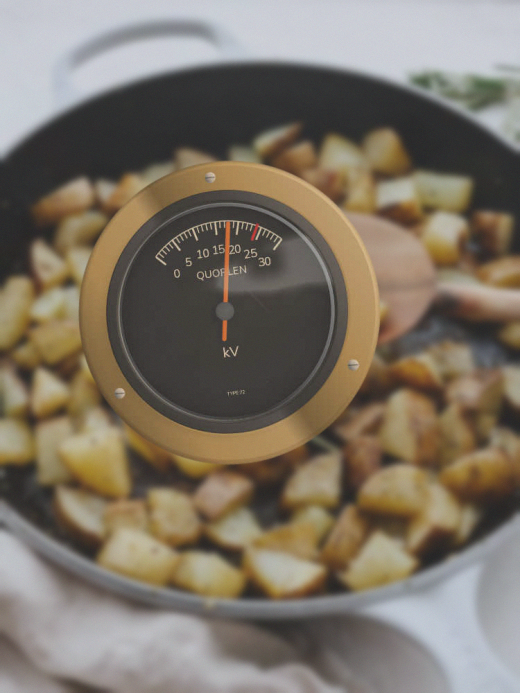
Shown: 18 kV
